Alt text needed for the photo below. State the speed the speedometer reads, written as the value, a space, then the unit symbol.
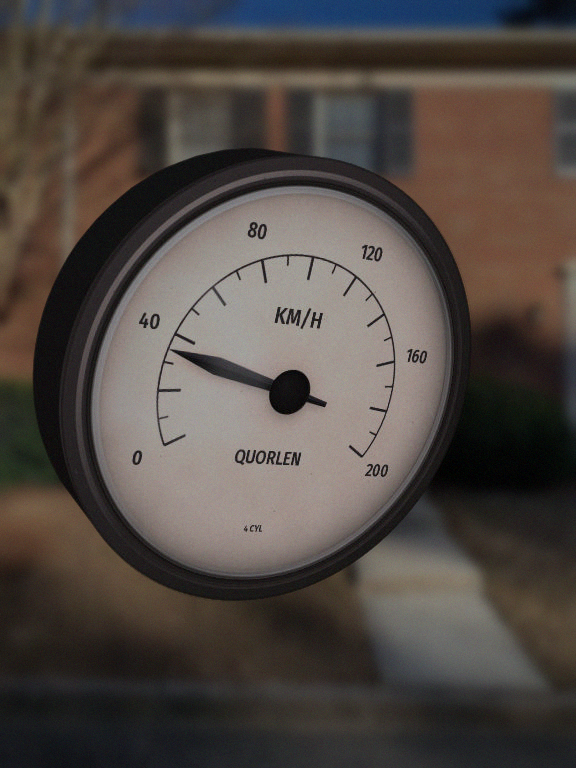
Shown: 35 km/h
